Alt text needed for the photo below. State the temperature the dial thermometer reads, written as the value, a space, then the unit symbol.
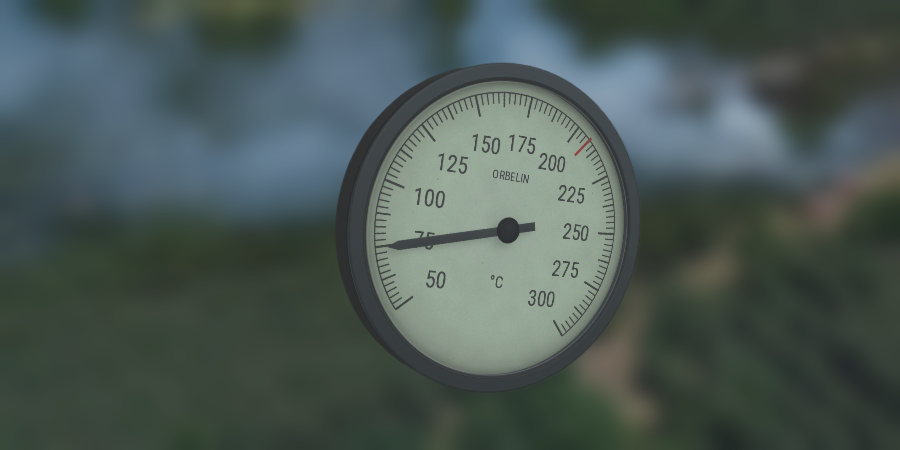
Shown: 75 °C
